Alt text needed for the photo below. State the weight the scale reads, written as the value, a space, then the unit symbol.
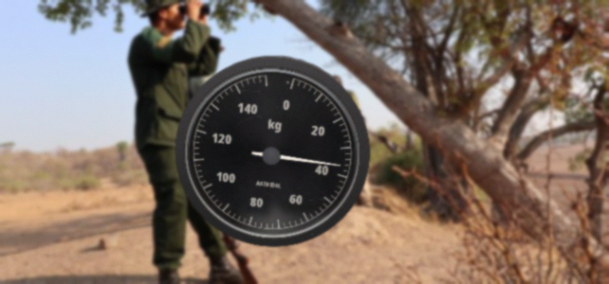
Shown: 36 kg
